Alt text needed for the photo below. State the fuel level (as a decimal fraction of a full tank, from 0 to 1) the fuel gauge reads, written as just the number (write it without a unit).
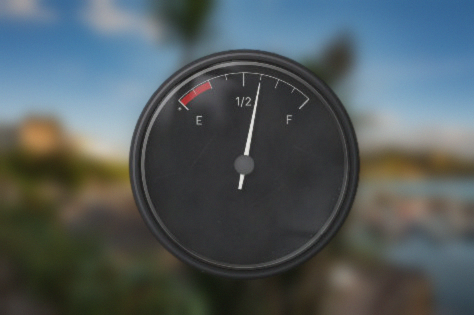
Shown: 0.625
